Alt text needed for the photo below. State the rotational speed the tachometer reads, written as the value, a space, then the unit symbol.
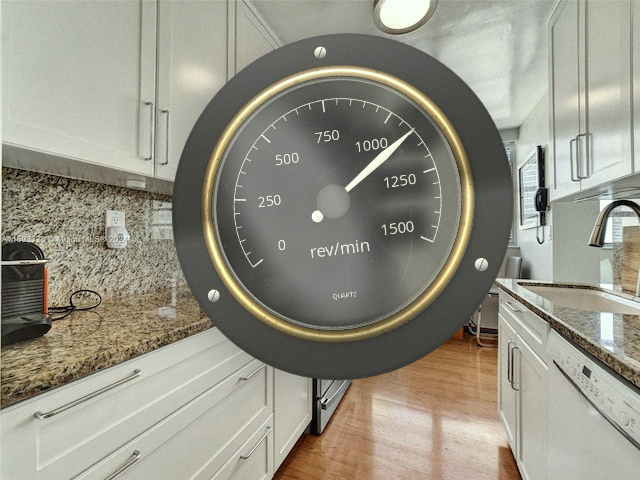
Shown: 1100 rpm
